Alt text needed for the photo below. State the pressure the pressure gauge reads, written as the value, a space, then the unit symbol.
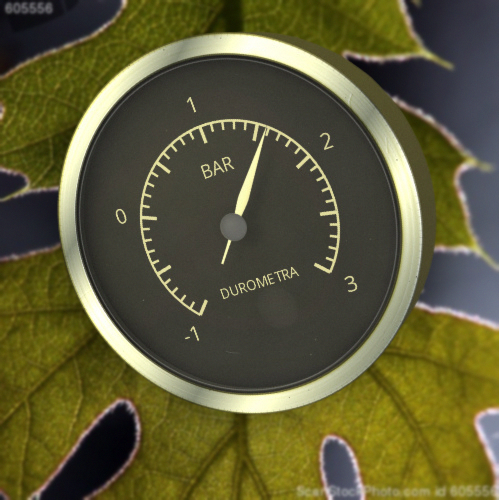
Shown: 1.6 bar
